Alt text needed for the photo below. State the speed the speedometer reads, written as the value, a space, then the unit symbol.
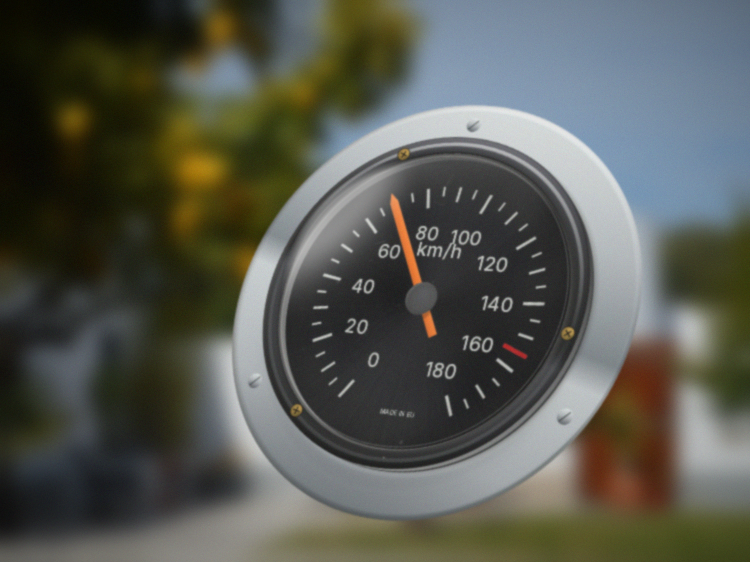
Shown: 70 km/h
